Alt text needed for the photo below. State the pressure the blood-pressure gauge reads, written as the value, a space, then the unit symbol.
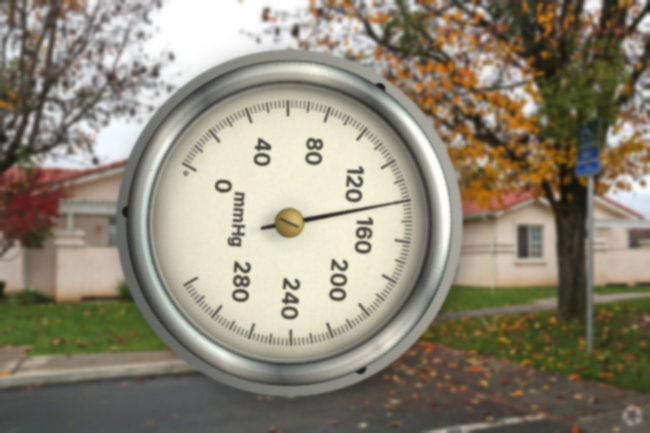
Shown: 140 mmHg
